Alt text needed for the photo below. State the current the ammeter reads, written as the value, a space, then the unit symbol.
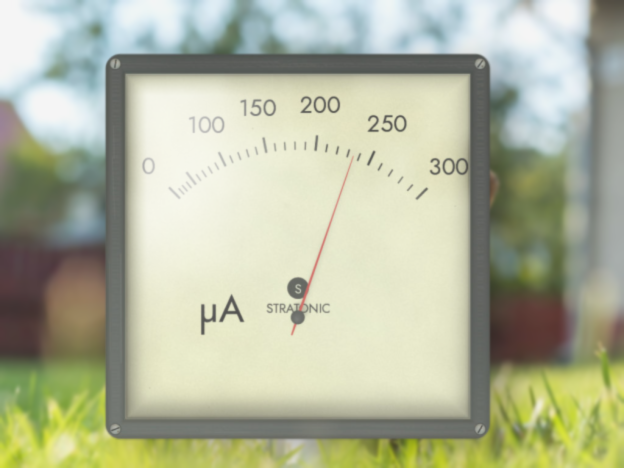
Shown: 235 µA
